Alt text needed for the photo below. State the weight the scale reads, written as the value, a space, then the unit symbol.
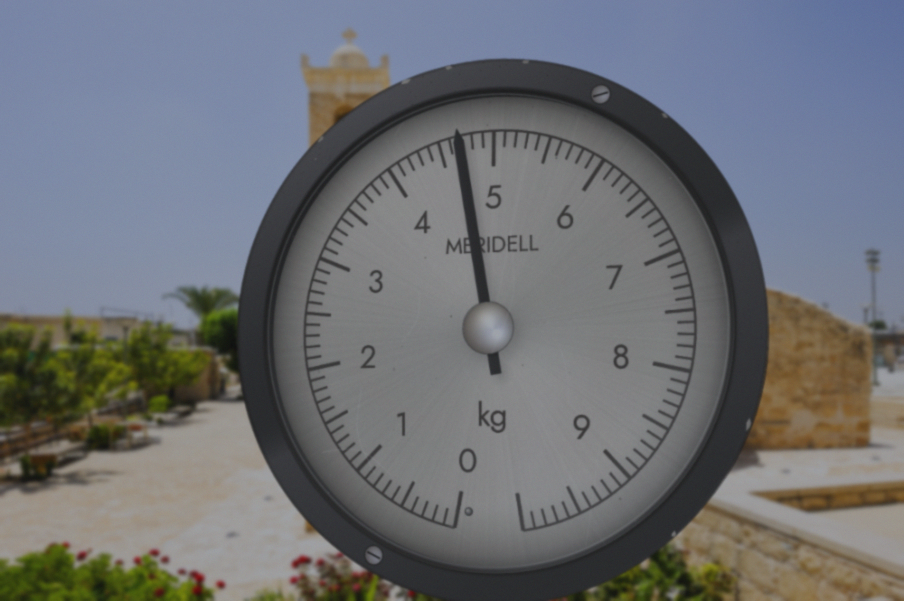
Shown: 4.7 kg
